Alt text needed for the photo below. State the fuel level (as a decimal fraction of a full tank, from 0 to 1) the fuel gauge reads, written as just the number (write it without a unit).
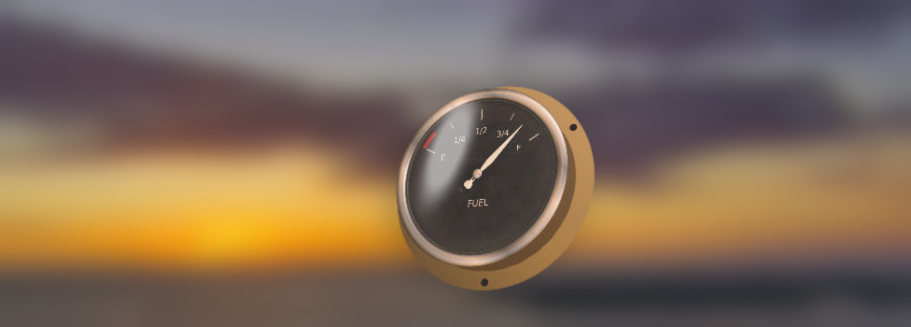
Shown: 0.875
